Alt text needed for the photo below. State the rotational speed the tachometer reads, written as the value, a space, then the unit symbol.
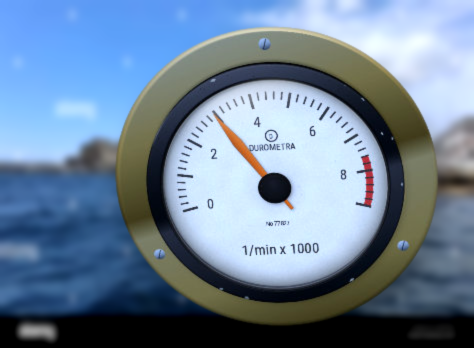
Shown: 3000 rpm
